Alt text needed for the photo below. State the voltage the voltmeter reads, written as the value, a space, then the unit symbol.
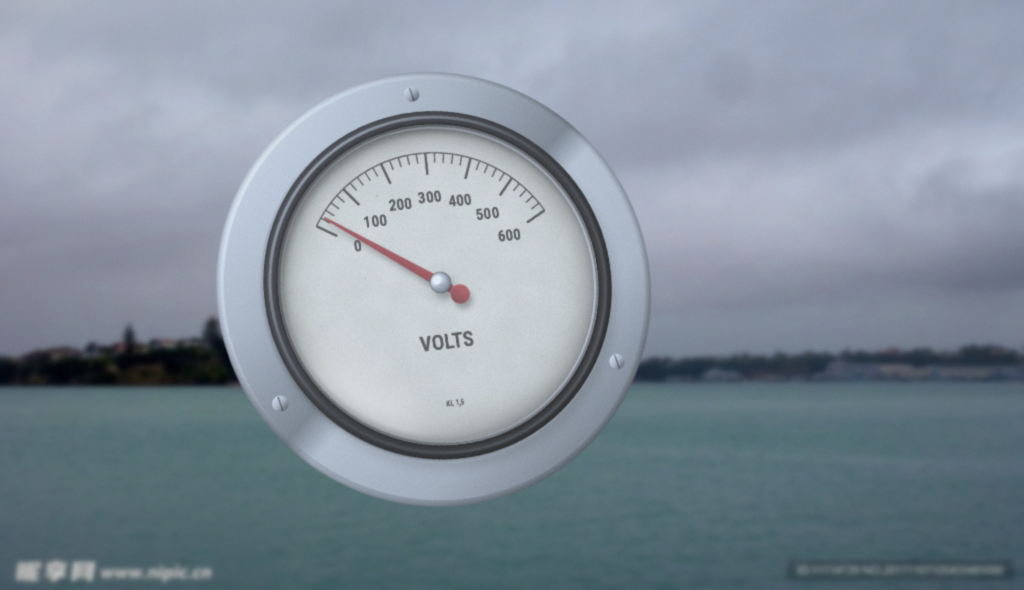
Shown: 20 V
